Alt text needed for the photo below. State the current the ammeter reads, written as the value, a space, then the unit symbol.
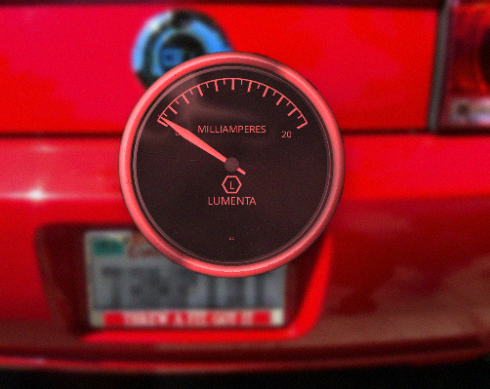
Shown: 0.5 mA
